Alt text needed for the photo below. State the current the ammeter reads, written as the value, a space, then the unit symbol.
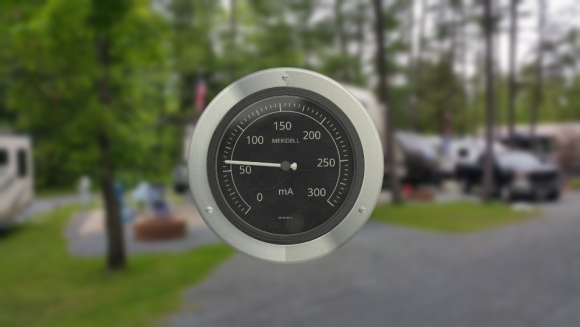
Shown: 60 mA
